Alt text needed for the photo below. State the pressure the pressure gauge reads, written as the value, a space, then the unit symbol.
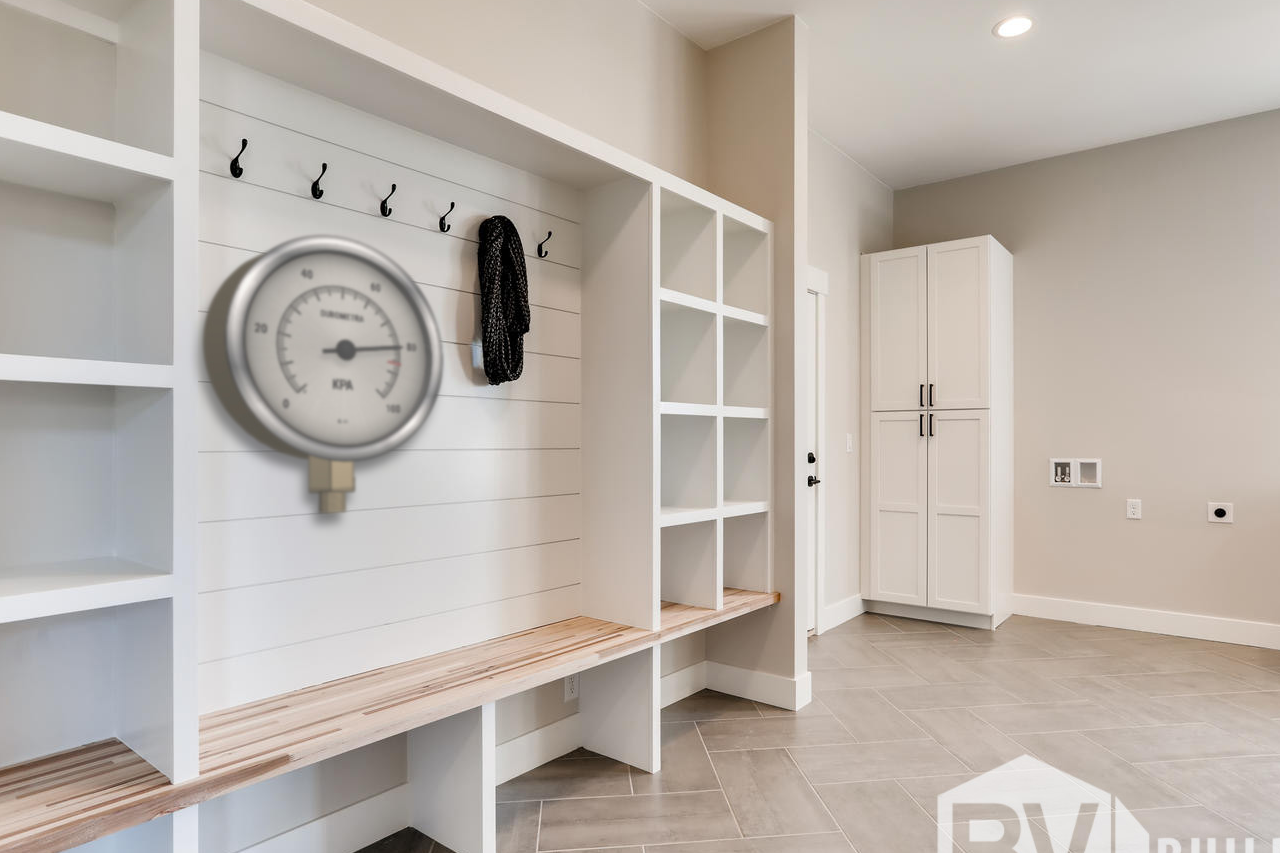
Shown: 80 kPa
